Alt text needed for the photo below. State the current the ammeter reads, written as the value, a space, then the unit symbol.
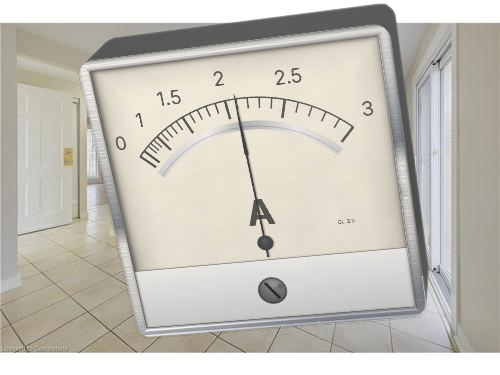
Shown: 2.1 A
